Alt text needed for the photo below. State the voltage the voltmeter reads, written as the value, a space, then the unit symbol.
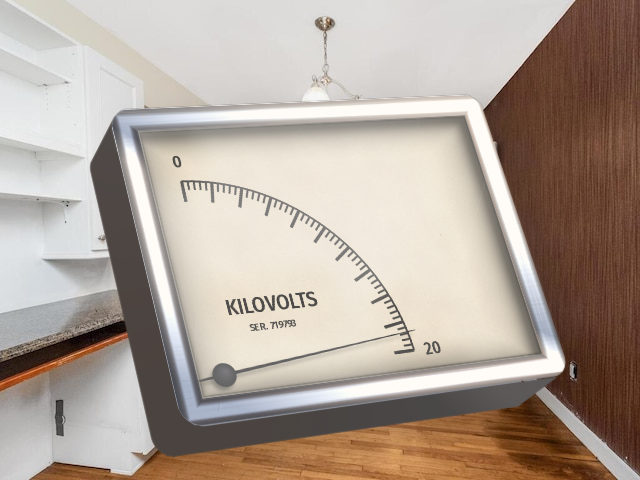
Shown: 18.8 kV
